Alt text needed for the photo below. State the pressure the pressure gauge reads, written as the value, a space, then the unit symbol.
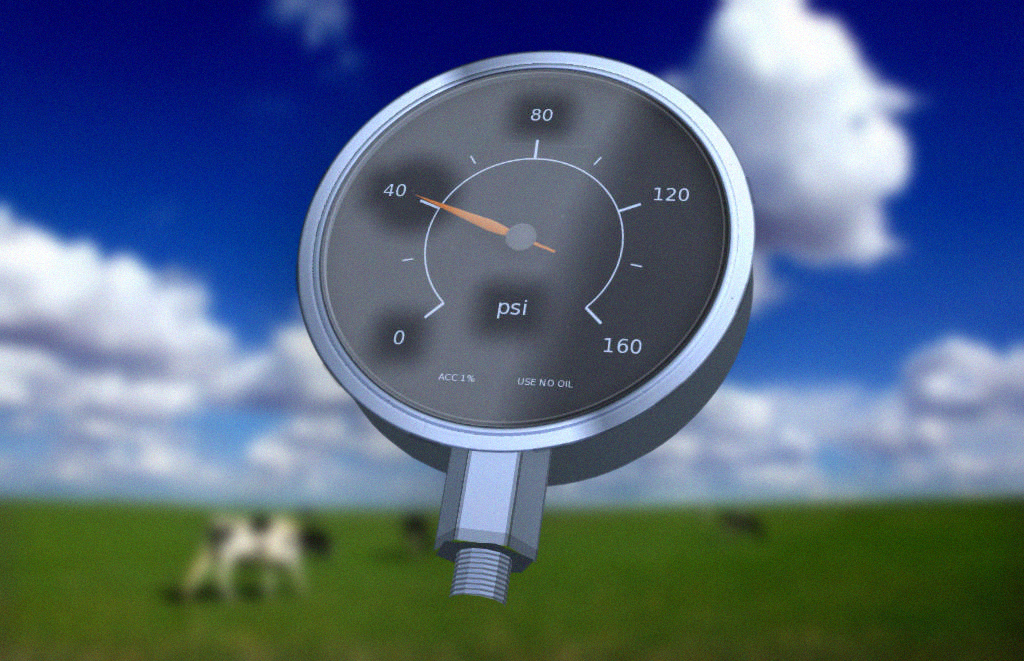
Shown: 40 psi
